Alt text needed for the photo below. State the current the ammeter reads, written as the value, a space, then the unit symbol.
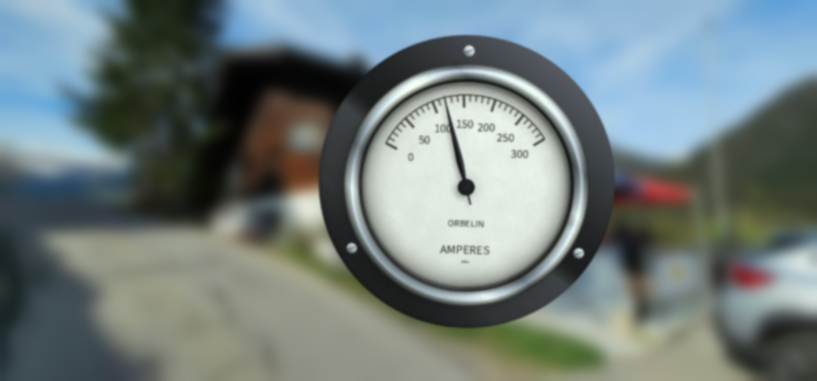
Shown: 120 A
